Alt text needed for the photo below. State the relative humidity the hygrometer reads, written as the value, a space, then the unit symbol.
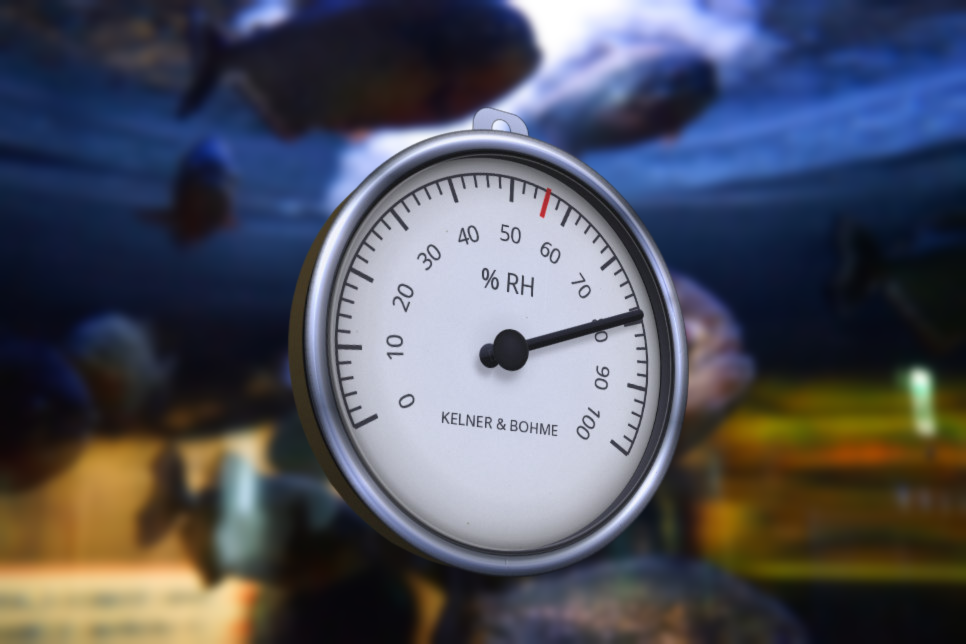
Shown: 79 %
